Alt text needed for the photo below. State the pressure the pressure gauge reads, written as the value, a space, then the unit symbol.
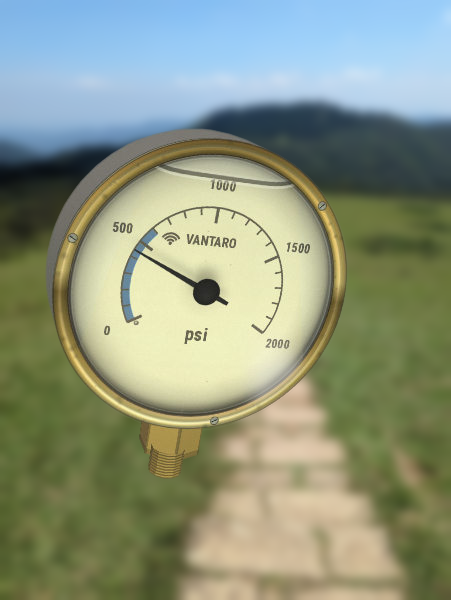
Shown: 450 psi
